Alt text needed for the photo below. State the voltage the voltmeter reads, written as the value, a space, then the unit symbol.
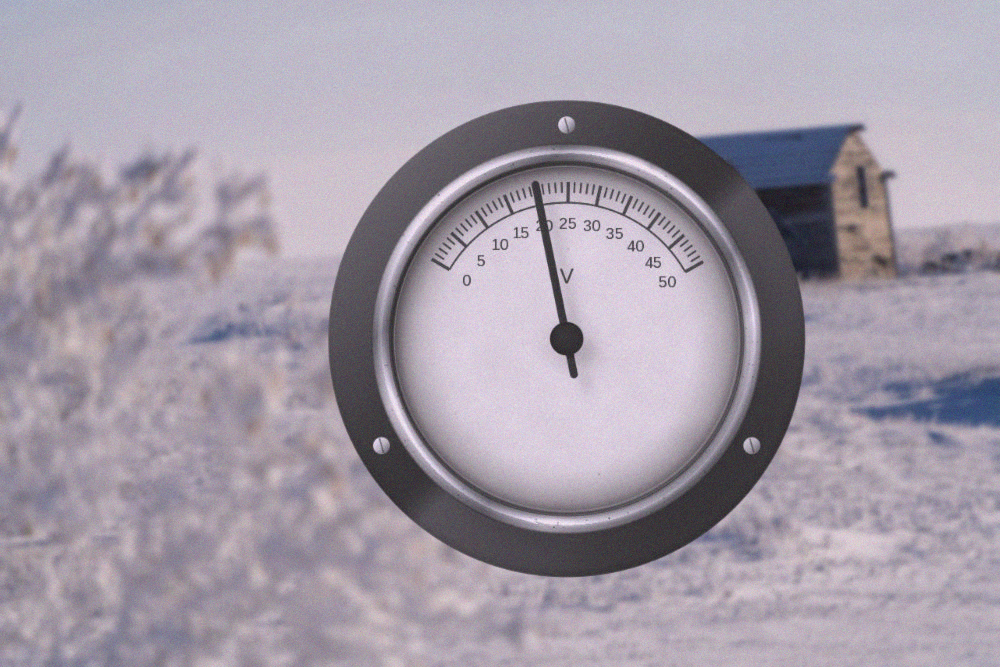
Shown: 20 V
